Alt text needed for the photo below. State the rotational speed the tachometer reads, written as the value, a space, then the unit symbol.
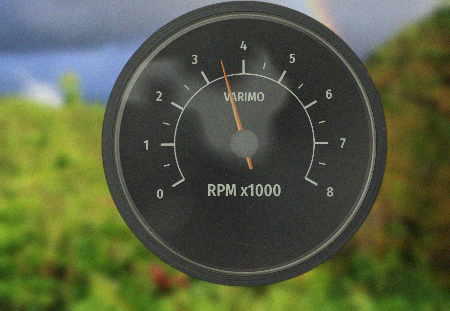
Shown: 3500 rpm
